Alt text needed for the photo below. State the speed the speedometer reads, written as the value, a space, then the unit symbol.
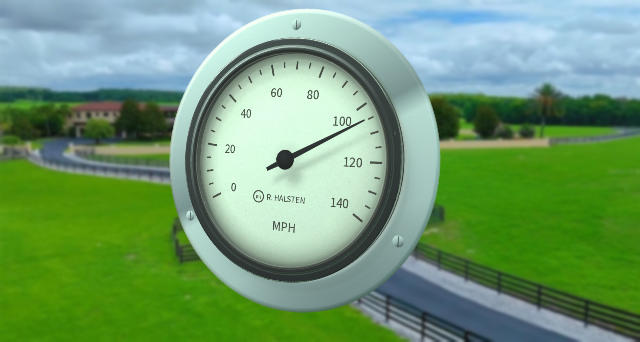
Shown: 105 mph
